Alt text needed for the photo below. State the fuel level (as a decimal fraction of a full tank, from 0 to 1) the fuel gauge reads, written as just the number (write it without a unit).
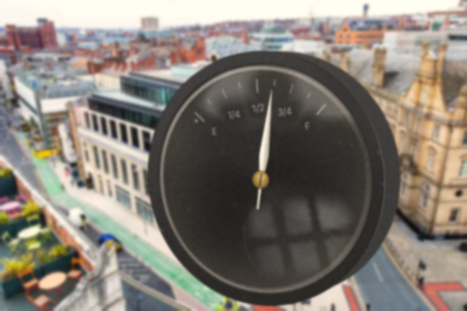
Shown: 0.625
